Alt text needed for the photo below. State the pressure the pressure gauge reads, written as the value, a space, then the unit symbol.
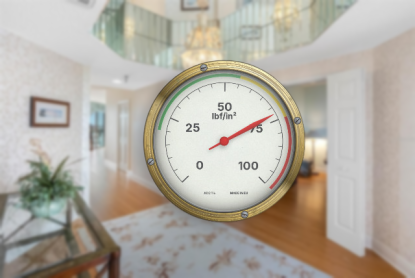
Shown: 72.5 psi
